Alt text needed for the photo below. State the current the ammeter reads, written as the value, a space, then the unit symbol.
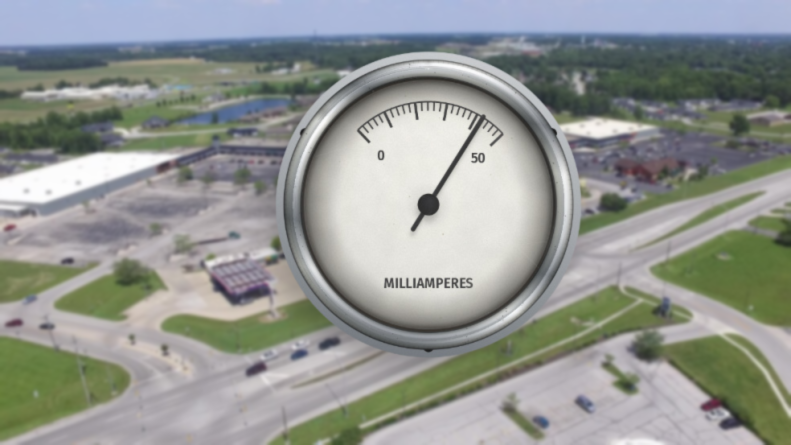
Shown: 42 mA
